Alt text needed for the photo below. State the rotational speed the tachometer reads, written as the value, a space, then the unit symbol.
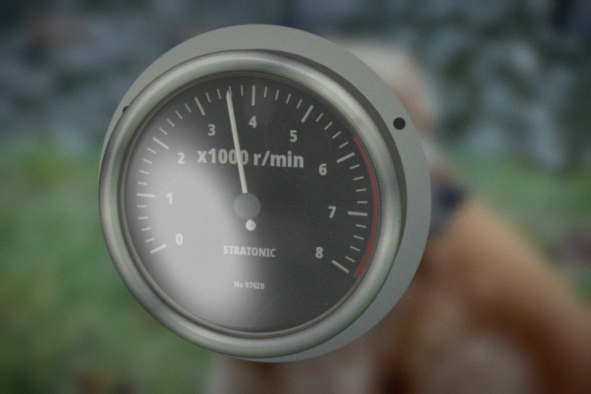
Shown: 3600 rpm
